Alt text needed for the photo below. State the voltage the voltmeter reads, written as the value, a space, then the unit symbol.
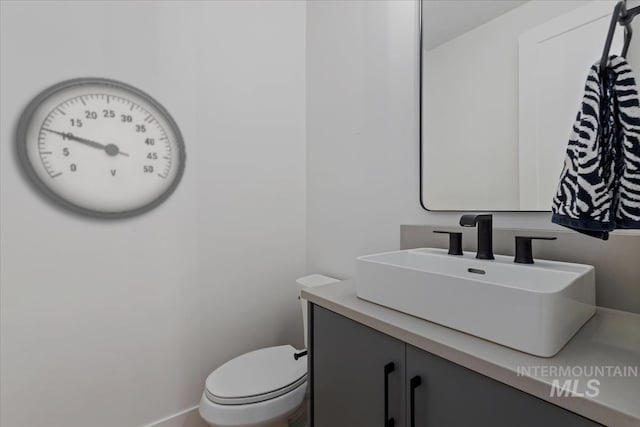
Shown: 10 V
